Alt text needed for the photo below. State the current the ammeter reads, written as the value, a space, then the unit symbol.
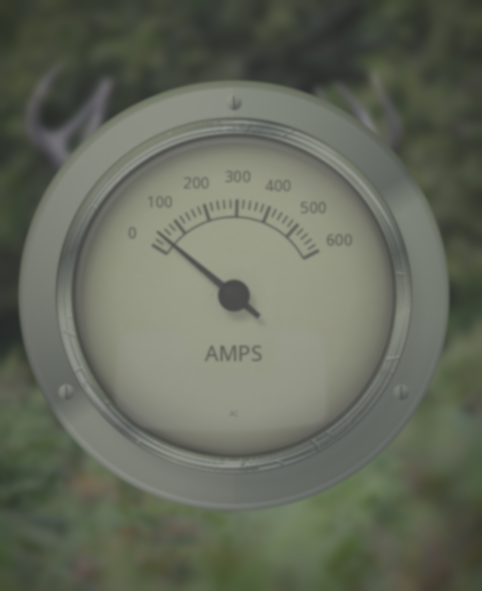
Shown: 40 A
